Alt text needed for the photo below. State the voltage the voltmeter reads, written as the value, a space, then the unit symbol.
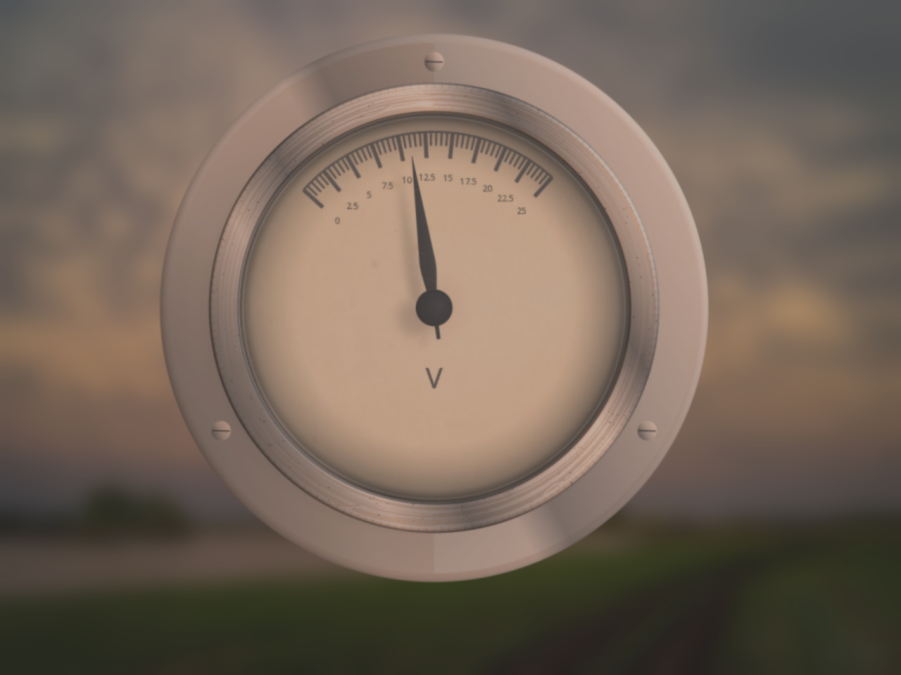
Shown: 11 V
